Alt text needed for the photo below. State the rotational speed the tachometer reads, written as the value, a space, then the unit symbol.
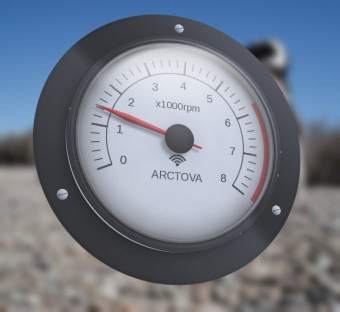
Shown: 1400 rpm
